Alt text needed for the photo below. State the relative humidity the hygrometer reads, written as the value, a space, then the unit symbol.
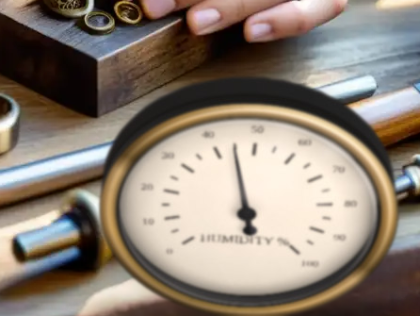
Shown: 45 %
